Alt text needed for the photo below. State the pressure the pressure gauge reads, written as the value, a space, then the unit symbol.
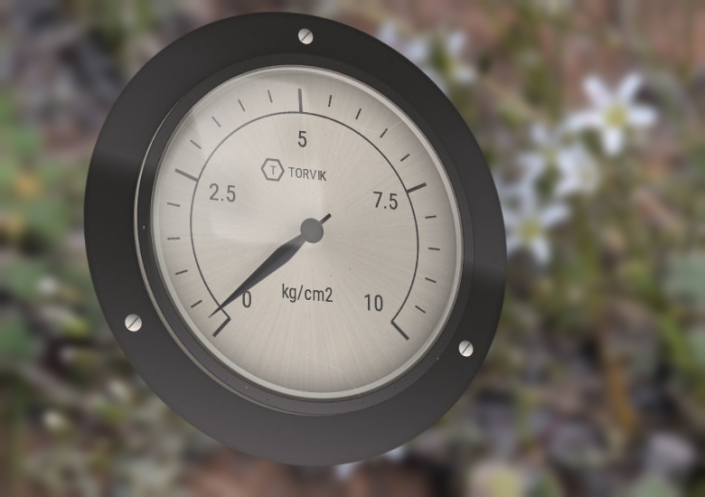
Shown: 0.25 kg/cm²
